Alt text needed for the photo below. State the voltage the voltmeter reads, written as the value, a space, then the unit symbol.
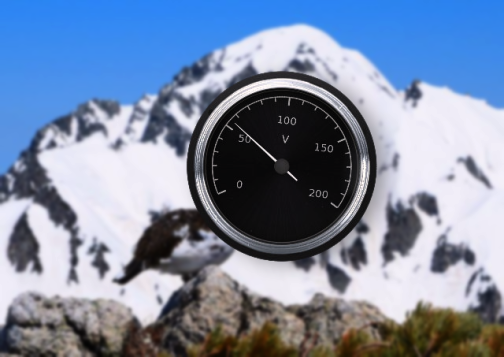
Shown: 55 V
